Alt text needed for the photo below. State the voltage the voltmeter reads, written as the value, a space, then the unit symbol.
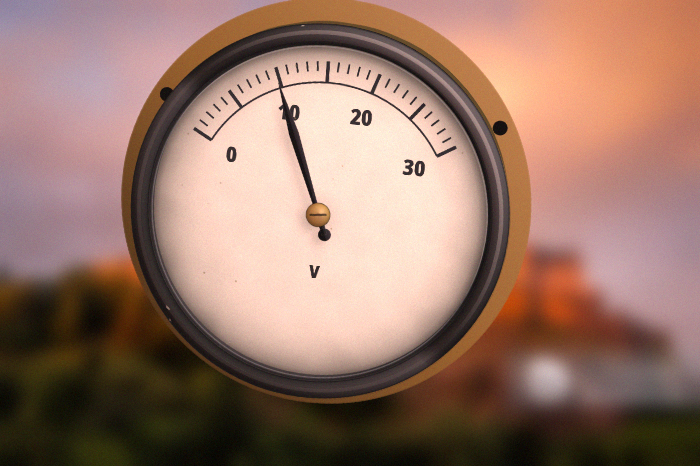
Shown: 10 V
